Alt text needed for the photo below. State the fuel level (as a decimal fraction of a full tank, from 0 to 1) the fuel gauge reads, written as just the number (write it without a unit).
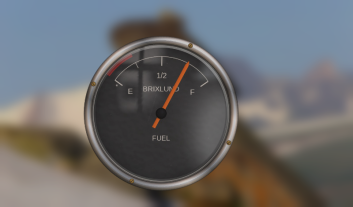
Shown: 0.75
